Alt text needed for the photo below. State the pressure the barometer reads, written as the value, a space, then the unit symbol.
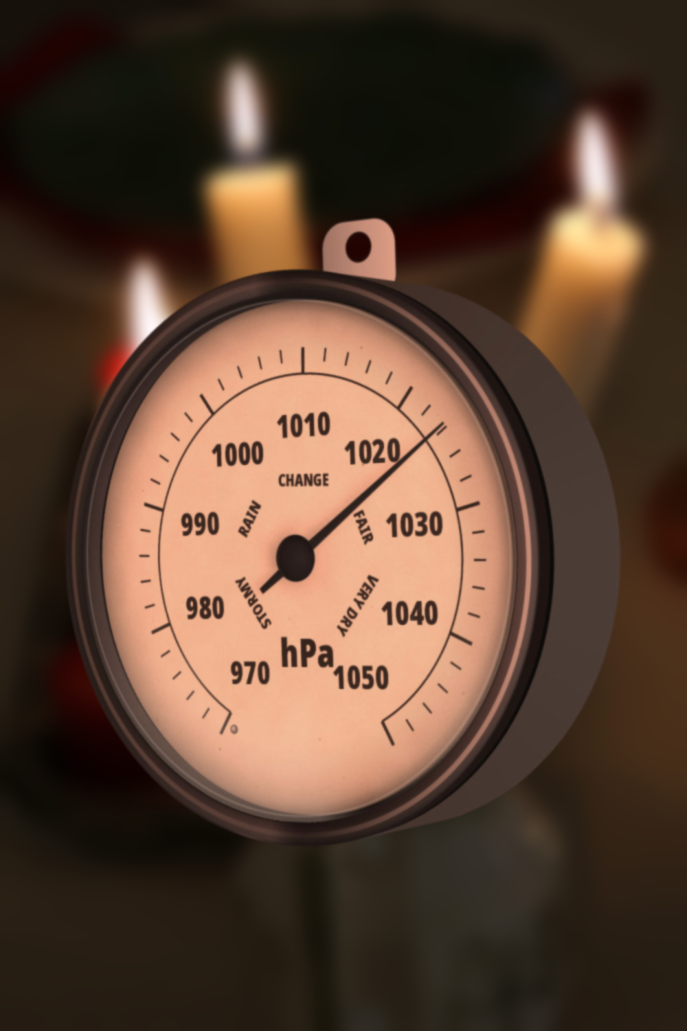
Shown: 1024 hPa
